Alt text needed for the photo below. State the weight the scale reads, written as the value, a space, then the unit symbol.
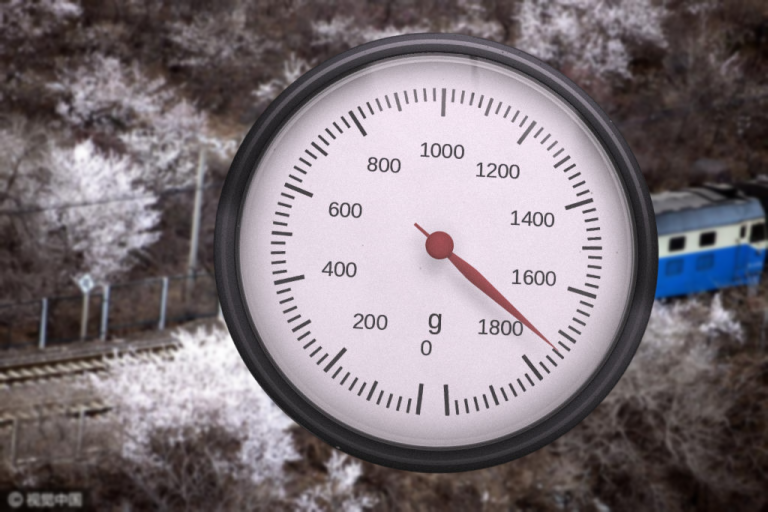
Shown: 1740 g
